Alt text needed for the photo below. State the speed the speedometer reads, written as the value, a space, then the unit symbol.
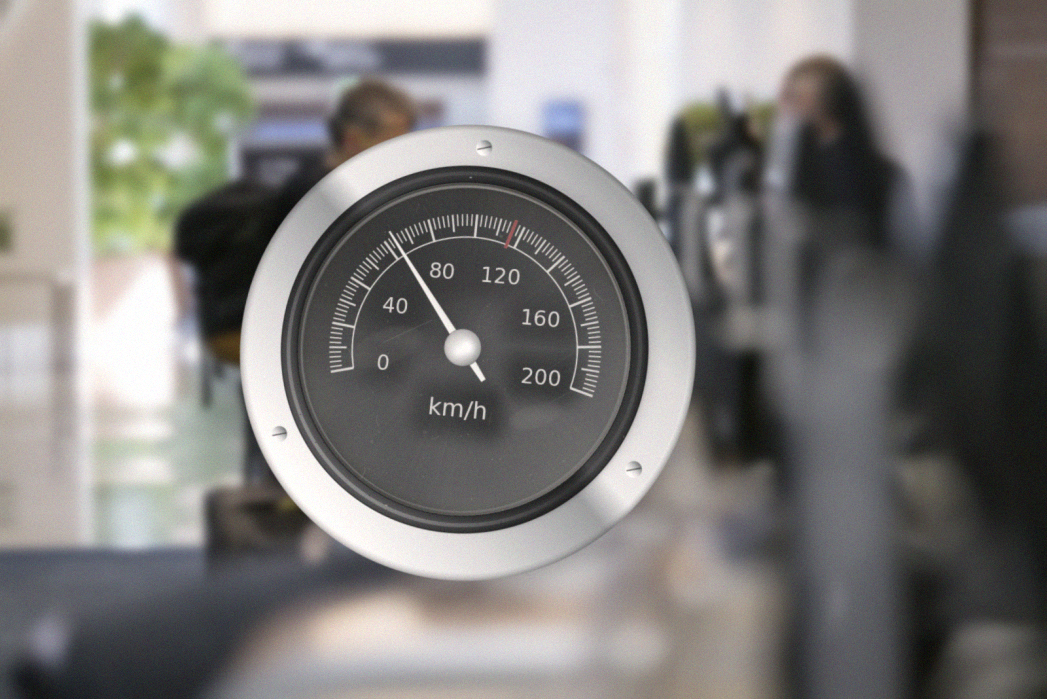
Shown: 64 km/h
